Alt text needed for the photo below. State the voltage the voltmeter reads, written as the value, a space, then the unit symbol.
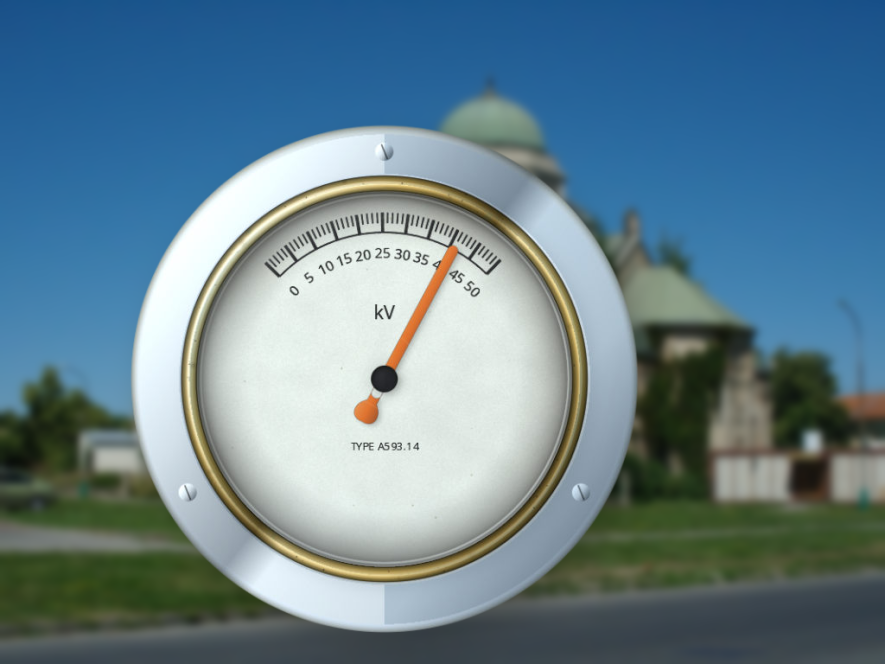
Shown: 41 kV
